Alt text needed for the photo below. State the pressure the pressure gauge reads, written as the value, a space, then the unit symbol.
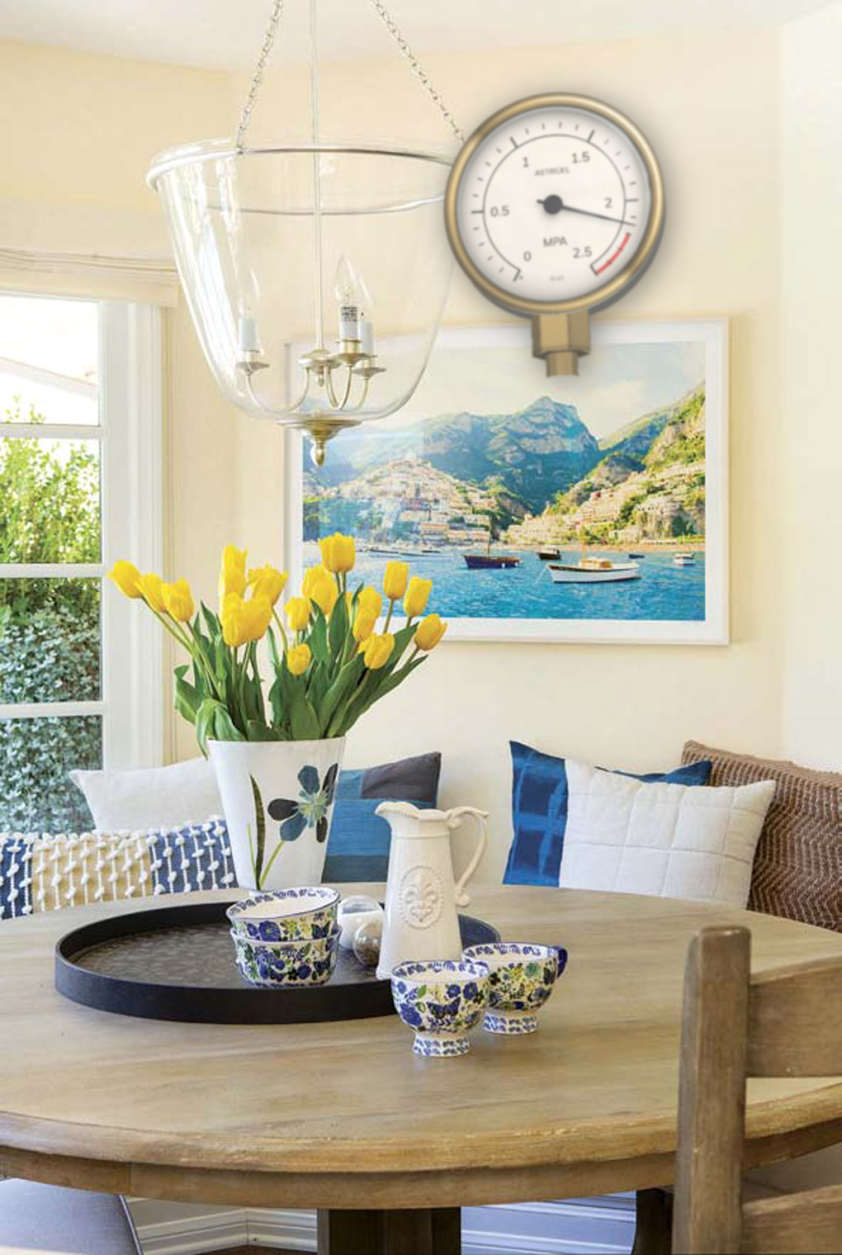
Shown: 2.15 MPa
